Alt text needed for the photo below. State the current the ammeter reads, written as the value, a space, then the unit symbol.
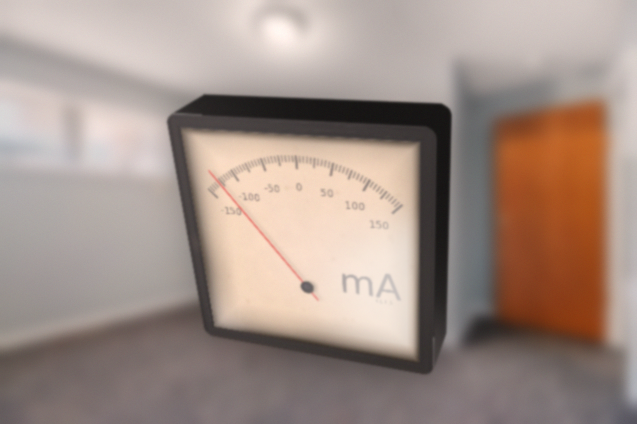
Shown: -125 mA
